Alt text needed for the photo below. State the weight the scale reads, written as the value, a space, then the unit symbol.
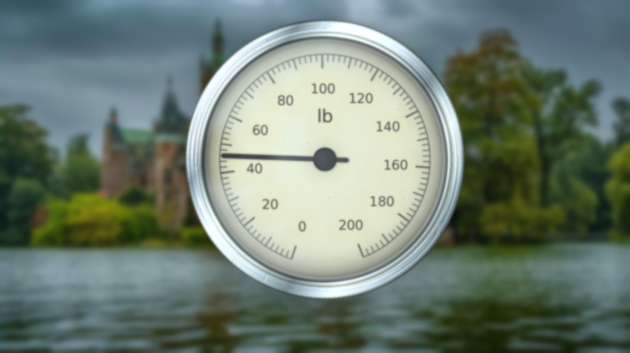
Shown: 46 lb
